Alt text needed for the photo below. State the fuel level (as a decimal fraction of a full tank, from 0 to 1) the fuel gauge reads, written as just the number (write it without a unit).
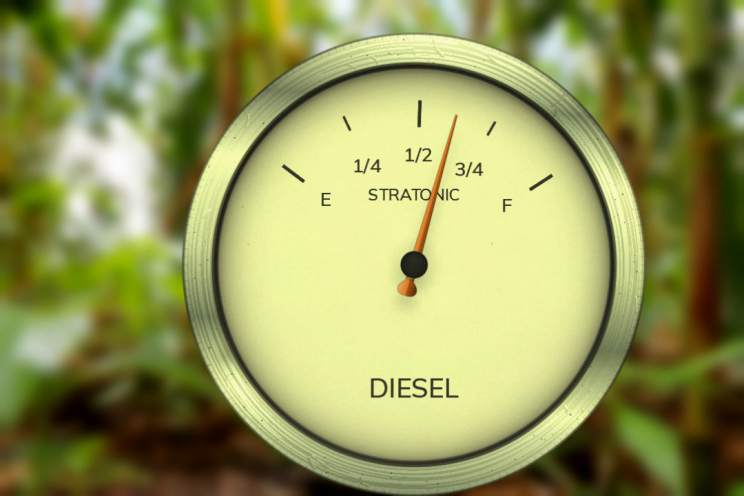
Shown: 0.625
